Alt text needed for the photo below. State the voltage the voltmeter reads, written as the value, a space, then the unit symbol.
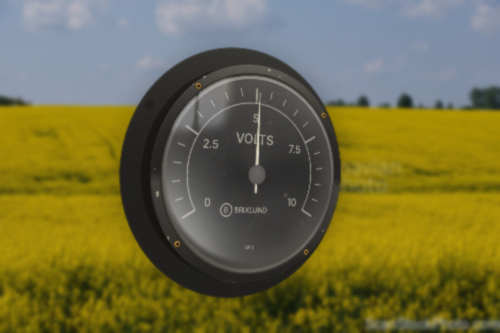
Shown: 5 V
